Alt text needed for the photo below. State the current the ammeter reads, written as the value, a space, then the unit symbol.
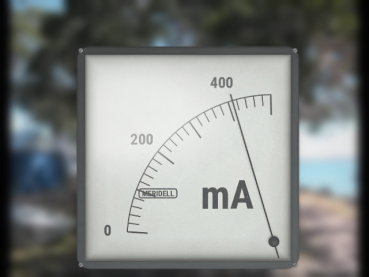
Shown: 410 mA
